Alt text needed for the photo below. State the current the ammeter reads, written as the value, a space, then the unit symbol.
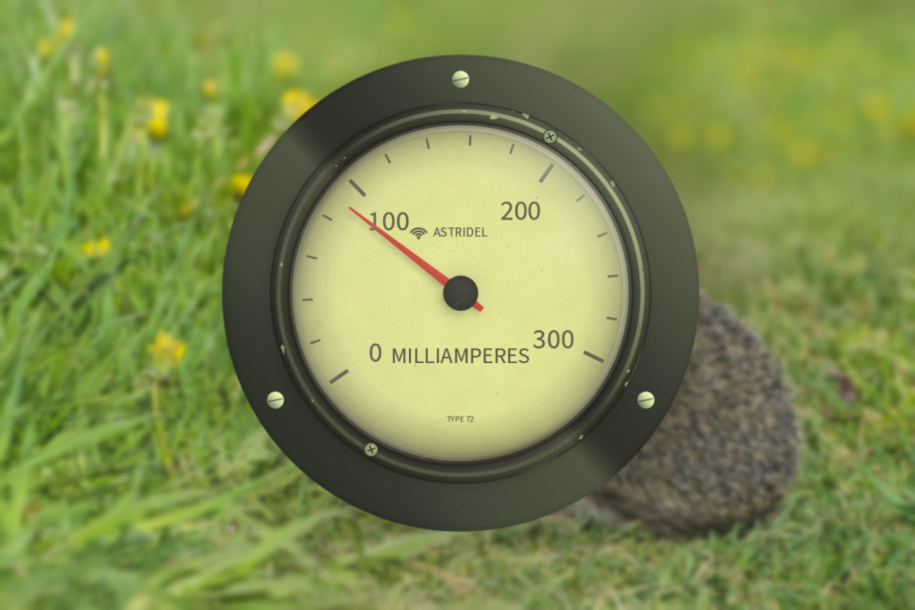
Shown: 90 mA
